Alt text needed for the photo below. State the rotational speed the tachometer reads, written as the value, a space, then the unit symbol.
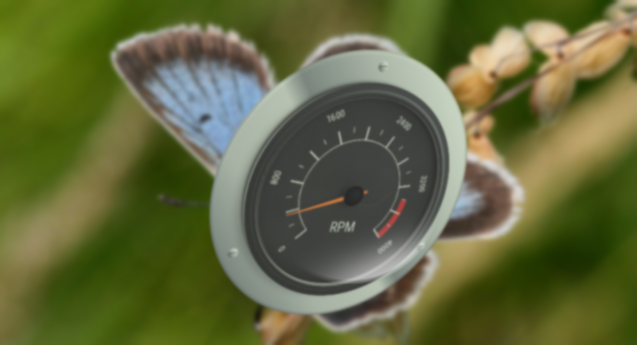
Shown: 400 rpm
